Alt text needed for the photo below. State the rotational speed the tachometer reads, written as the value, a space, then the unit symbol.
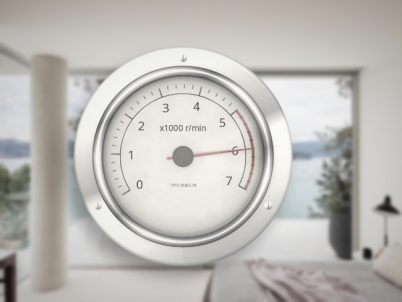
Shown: 6000 rpm
